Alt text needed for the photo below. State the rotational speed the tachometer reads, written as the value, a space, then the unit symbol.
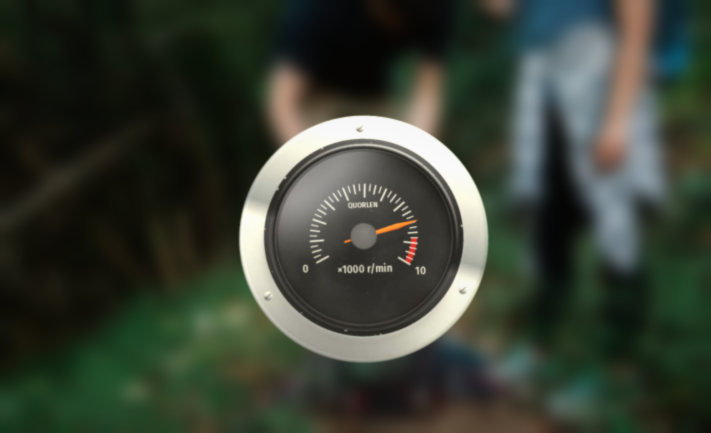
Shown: 8000 rpm
